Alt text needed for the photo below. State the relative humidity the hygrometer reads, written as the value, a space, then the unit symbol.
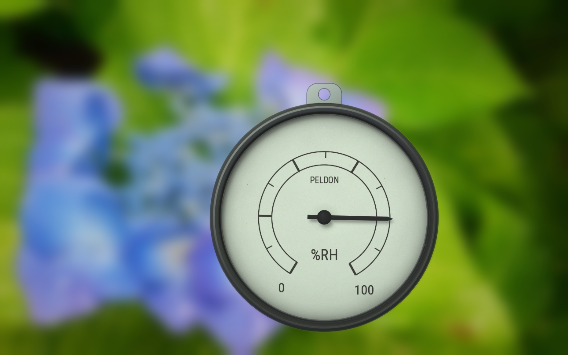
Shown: 80 %
